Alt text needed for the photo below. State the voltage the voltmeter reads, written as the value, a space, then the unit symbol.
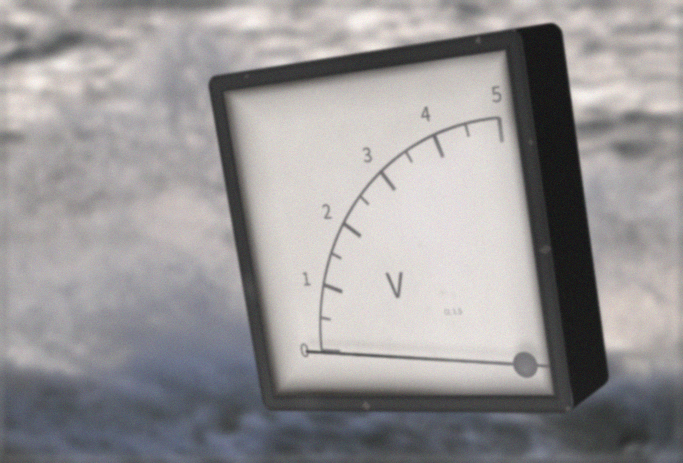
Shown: 0 V
